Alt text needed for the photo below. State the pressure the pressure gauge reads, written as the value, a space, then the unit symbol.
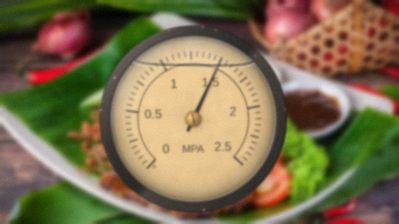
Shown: 1.5 MPa
